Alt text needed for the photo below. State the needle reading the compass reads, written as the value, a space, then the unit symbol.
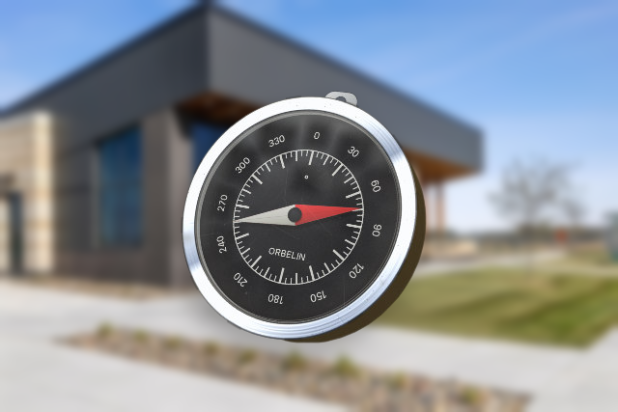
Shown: 75 °
